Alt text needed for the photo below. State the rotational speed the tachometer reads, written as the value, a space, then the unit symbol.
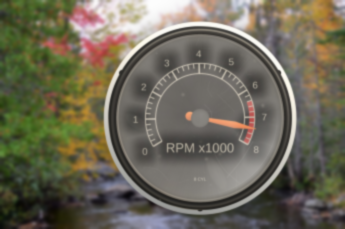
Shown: 7400 rpm
